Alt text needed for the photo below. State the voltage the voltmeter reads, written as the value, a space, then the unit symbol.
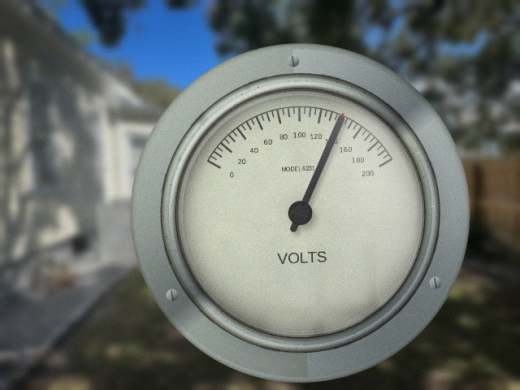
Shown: 140 V
